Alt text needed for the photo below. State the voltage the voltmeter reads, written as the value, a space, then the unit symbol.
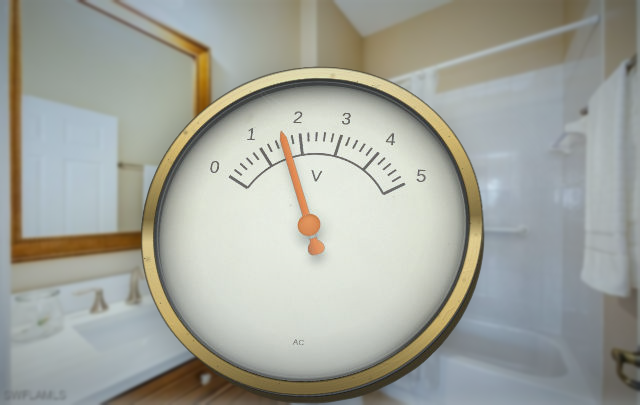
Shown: 1.6 V
